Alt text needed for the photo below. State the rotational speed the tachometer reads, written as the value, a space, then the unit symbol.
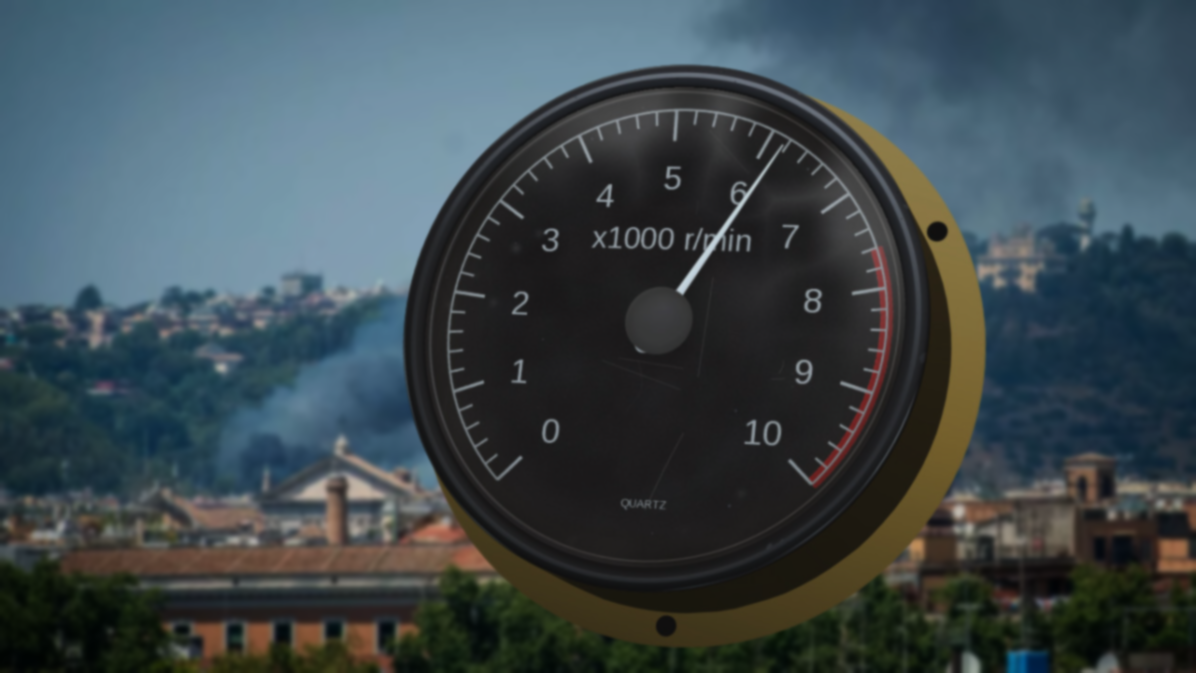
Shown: 6200 rpm
